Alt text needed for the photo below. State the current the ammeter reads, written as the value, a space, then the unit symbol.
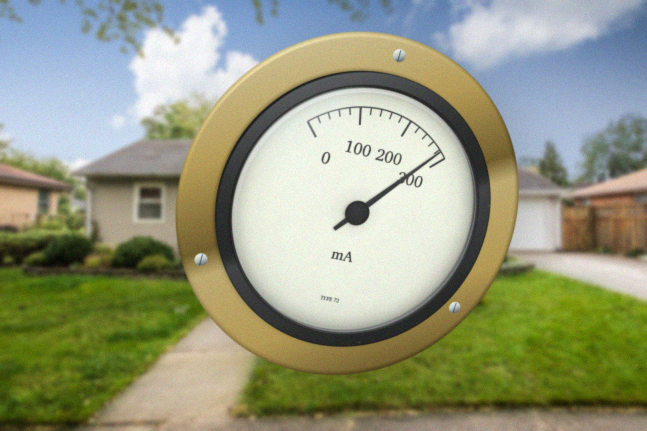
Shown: 280 mA
